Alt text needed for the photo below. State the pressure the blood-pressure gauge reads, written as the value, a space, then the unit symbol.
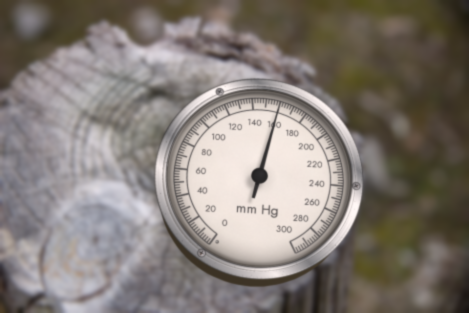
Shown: 160 mmHg
